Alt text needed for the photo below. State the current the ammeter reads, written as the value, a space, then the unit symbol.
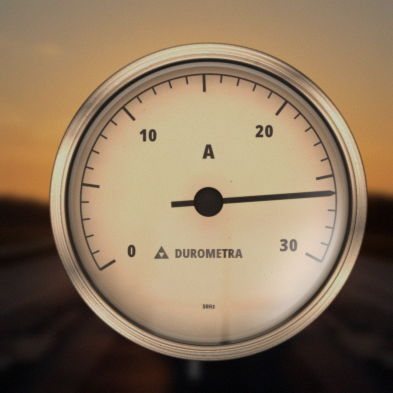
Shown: 26 A
